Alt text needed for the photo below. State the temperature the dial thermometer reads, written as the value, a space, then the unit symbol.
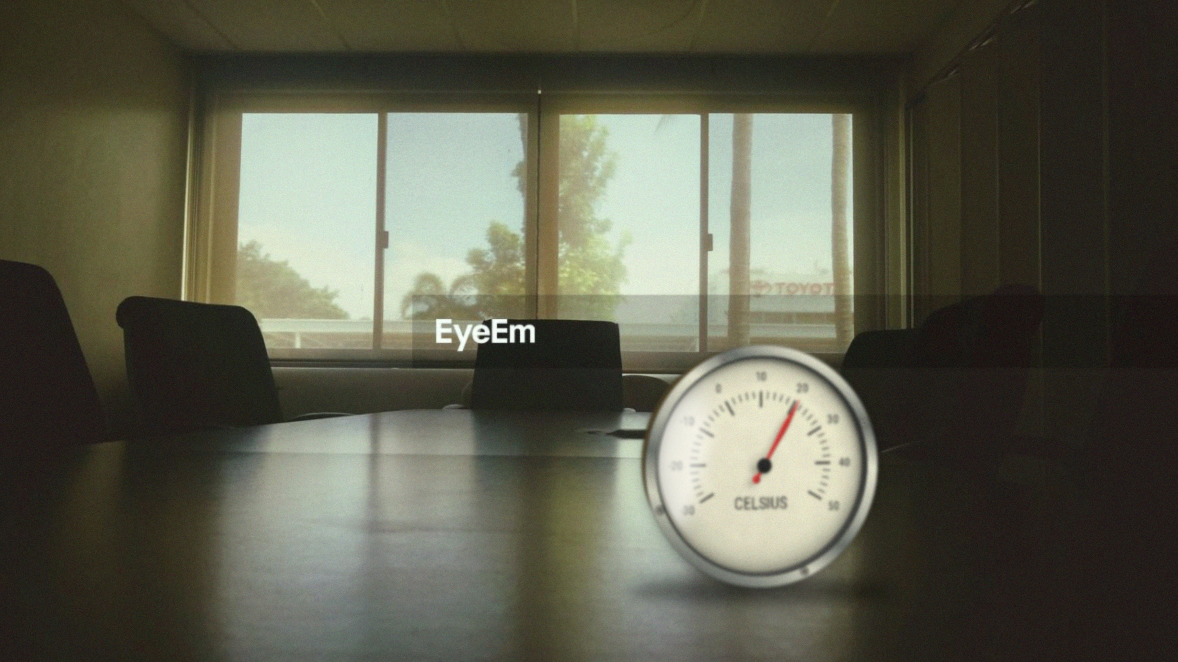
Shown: 20 °C
